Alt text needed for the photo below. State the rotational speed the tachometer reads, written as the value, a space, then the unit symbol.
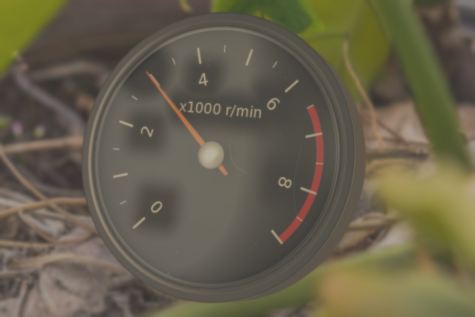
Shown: 3000 rpm
